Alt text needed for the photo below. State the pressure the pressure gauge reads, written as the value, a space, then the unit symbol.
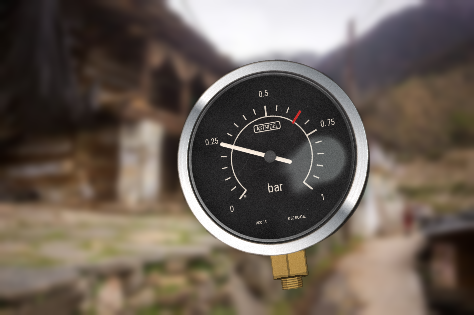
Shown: 0.25 bar
